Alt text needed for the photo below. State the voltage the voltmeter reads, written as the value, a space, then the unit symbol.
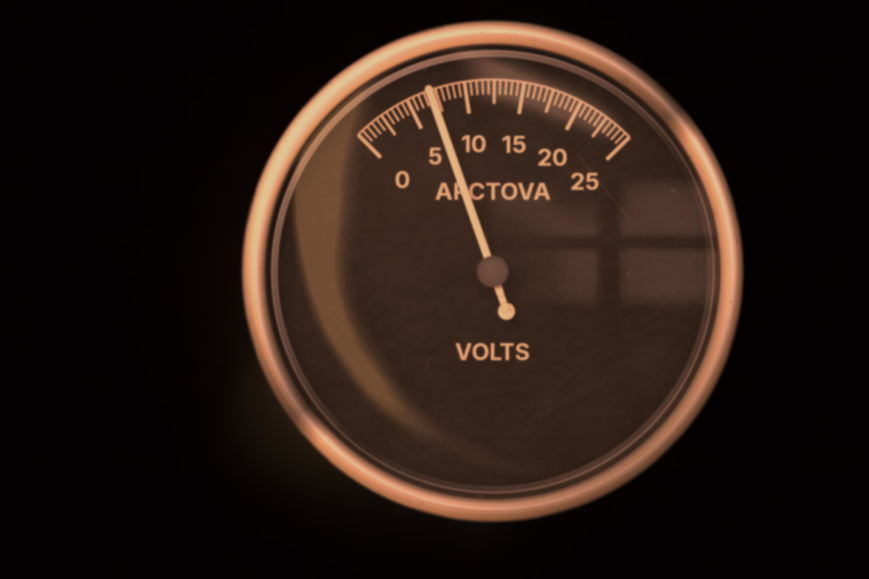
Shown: 7 V
